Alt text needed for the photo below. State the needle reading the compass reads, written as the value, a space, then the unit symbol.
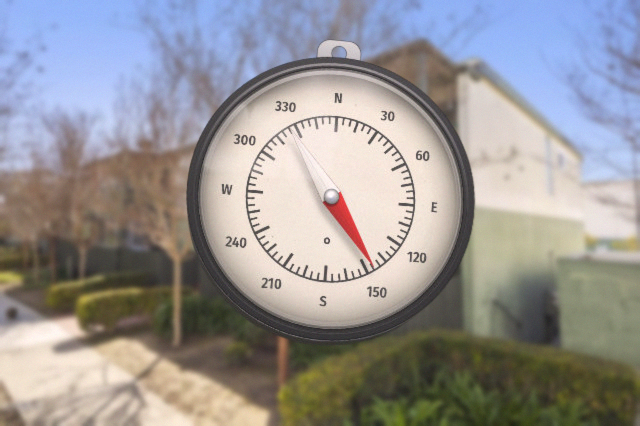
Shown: 145 °
